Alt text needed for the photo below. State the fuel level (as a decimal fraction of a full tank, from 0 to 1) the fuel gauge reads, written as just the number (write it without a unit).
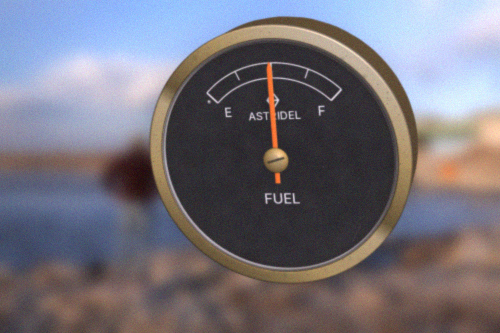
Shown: 0.5
